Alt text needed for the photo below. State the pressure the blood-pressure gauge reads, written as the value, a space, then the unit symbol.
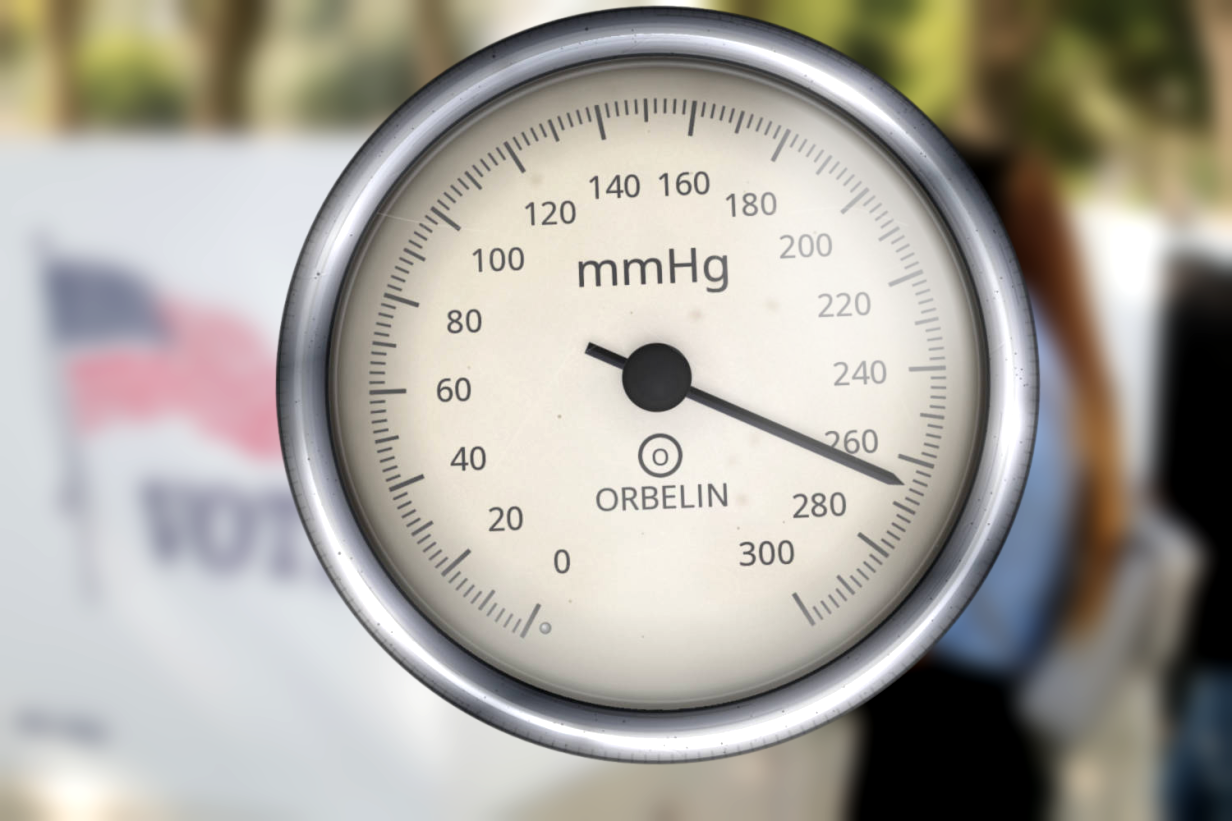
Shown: 266 mmHg
